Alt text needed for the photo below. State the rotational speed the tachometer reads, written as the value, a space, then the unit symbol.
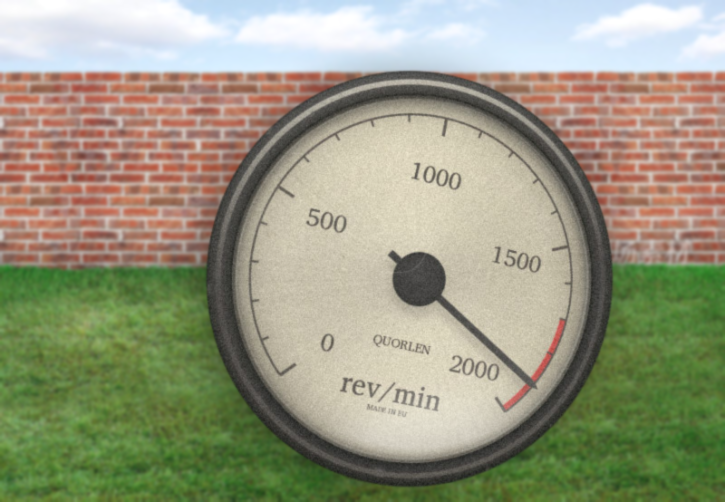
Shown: 1900 rpm
